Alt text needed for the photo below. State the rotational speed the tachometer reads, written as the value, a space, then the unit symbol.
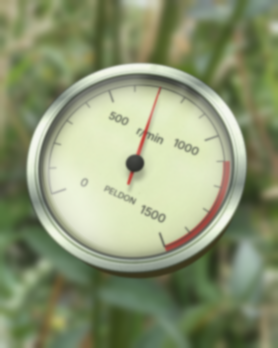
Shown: 700 rpm
